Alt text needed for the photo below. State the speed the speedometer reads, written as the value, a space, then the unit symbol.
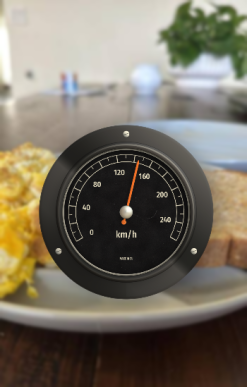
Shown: 145 km/h
